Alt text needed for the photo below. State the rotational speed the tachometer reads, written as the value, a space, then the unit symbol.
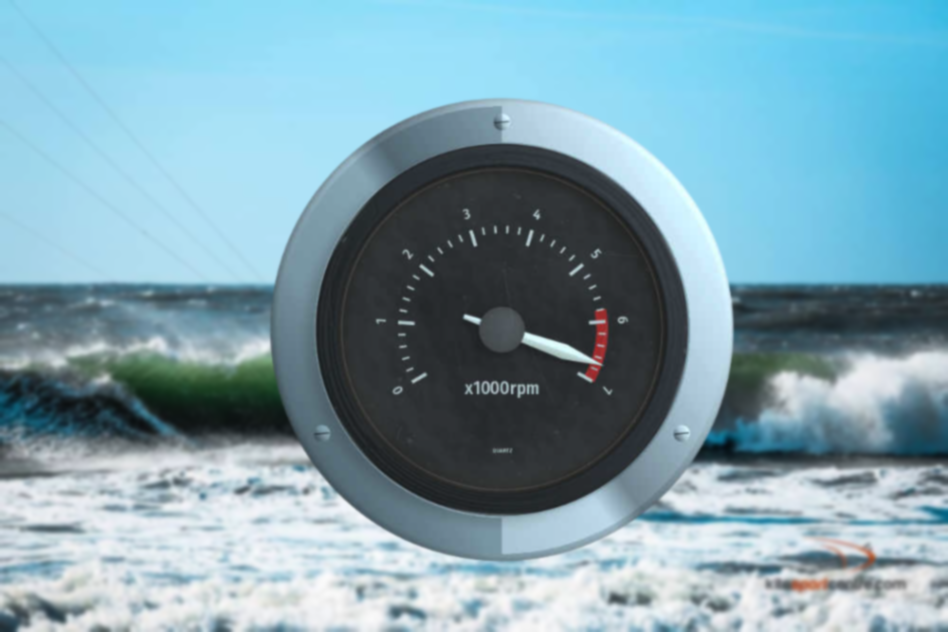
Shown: 6700 rpm
